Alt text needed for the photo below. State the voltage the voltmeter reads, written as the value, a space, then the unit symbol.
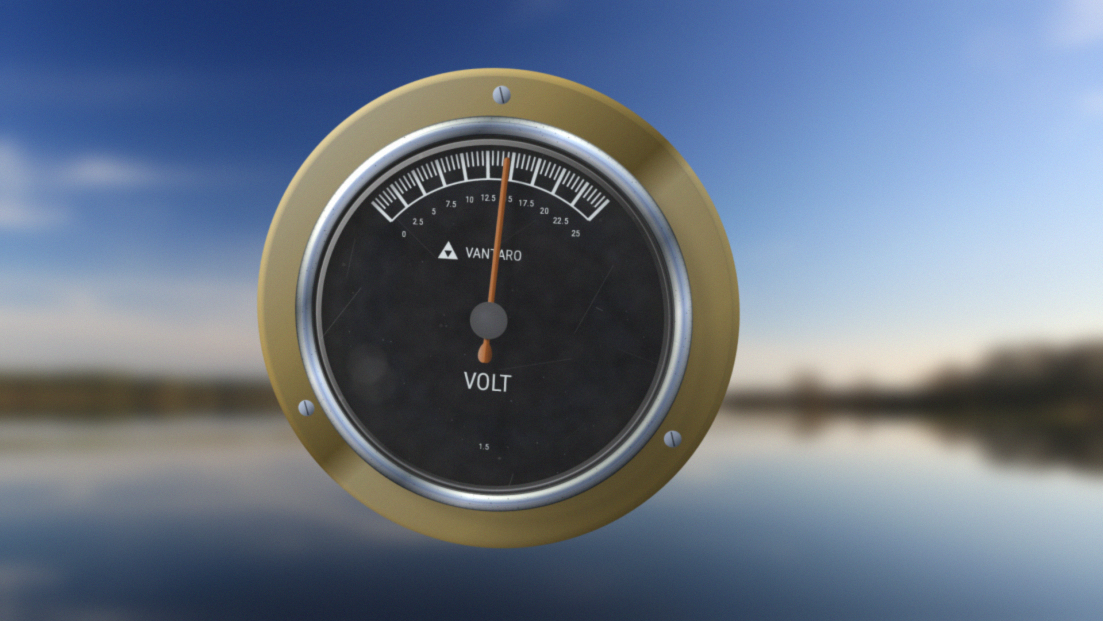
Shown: 14.5 V
